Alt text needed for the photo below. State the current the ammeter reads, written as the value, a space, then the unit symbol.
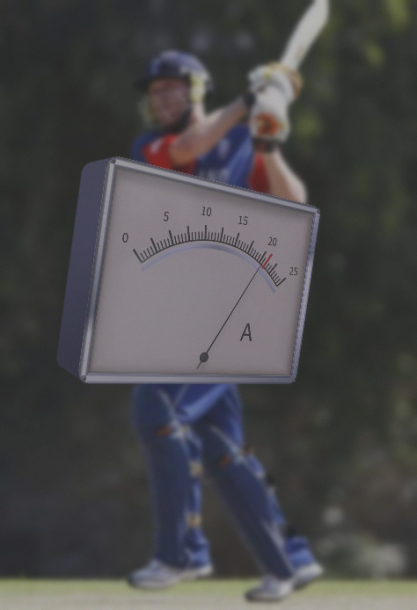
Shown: 20 A
